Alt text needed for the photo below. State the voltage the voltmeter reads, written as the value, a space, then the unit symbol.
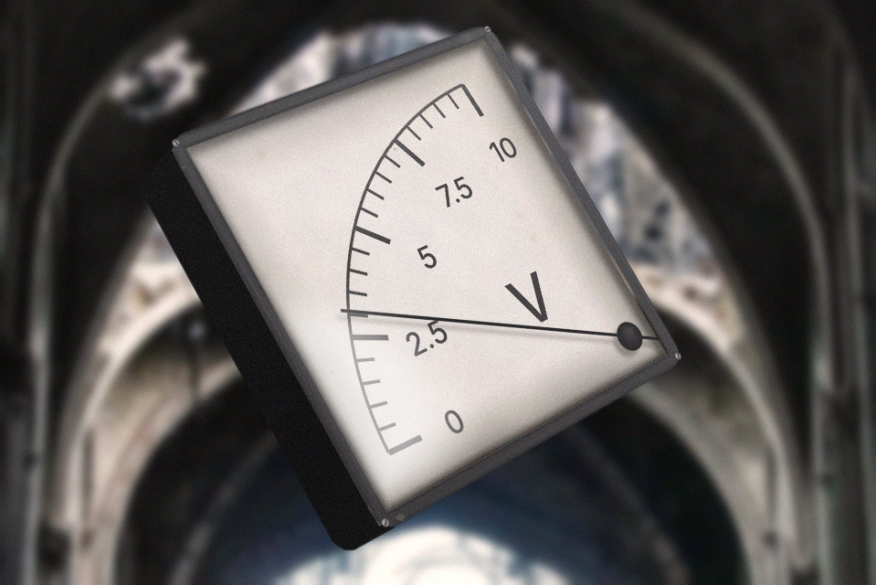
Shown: 3 V
